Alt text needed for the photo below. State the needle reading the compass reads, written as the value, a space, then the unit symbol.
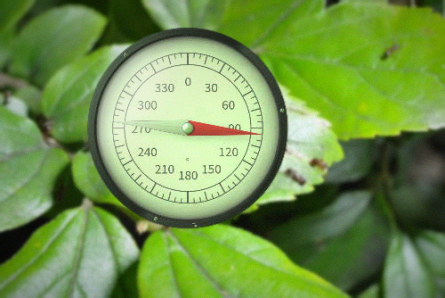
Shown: 95 °
